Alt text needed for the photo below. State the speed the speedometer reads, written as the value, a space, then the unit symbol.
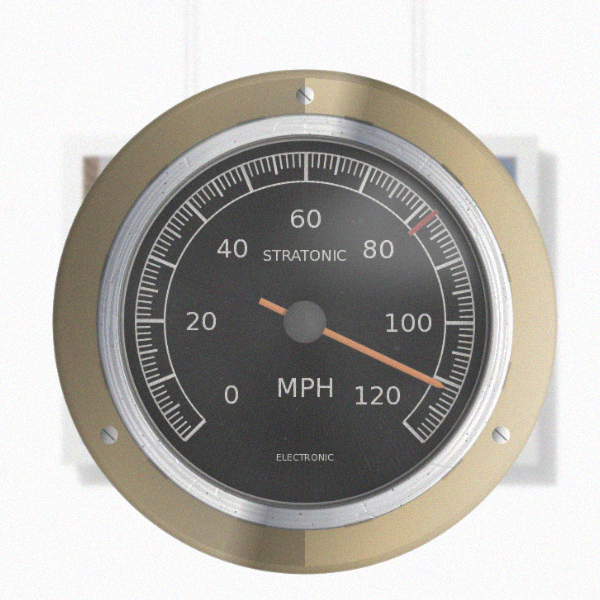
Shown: 111 mph
